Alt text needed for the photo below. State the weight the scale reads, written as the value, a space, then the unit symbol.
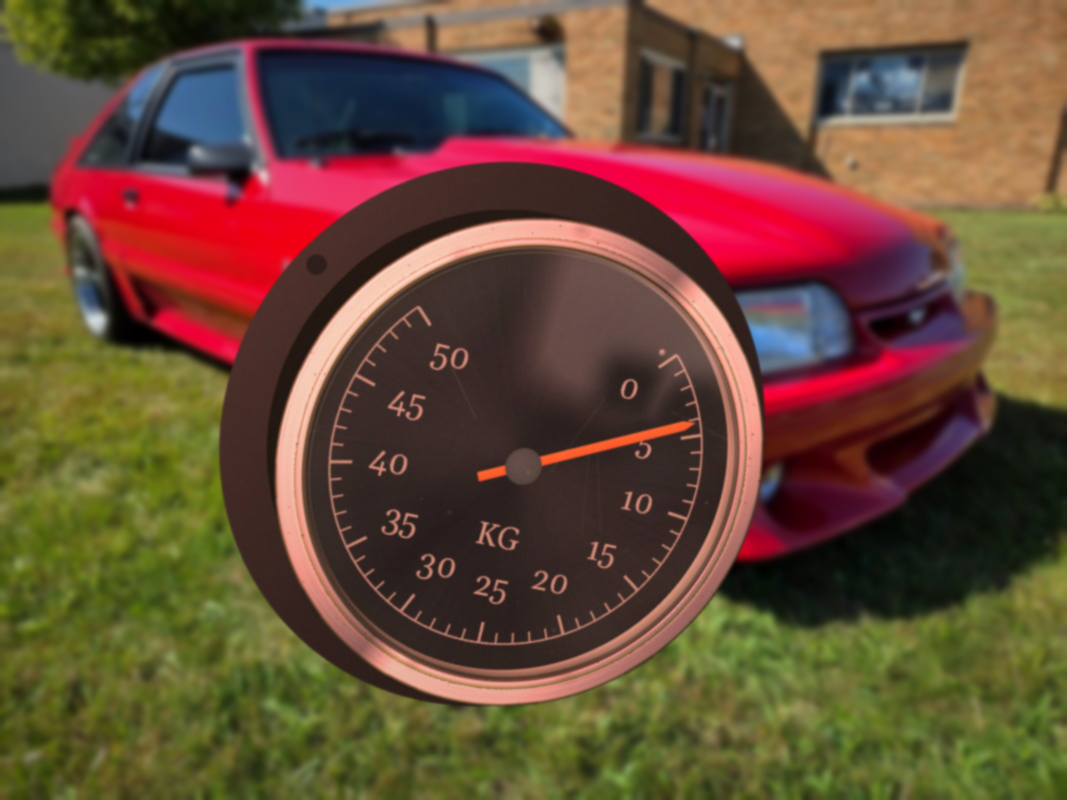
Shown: 4 kg
